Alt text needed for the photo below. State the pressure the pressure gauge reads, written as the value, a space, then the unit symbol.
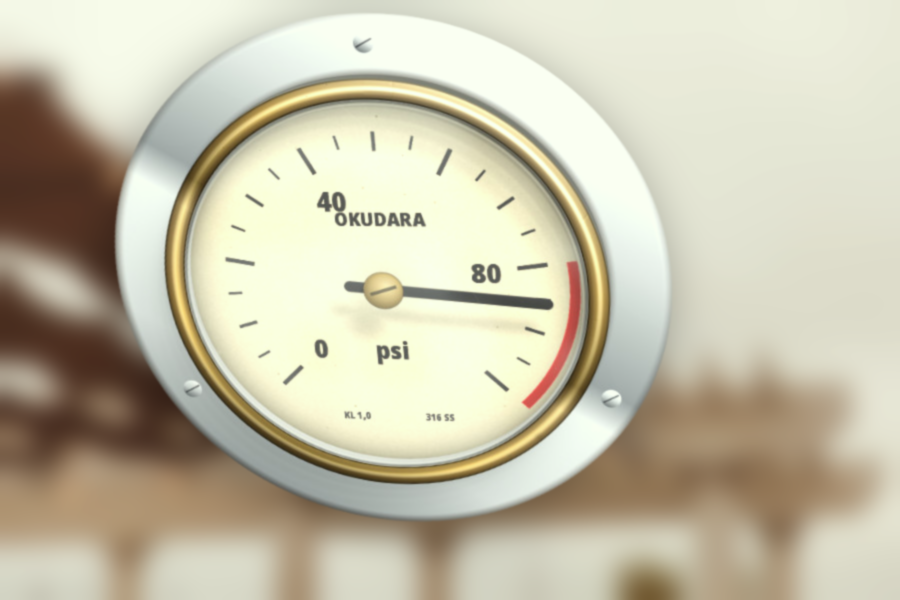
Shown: 85 psi
